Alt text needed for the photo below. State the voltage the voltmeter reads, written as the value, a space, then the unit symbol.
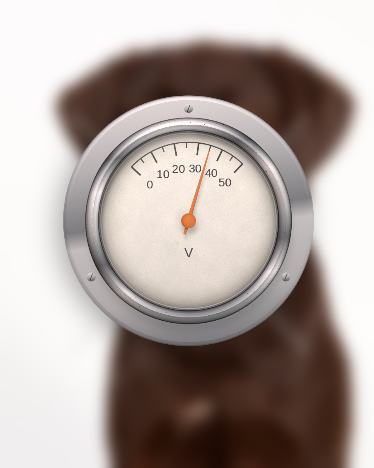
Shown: 35 V
